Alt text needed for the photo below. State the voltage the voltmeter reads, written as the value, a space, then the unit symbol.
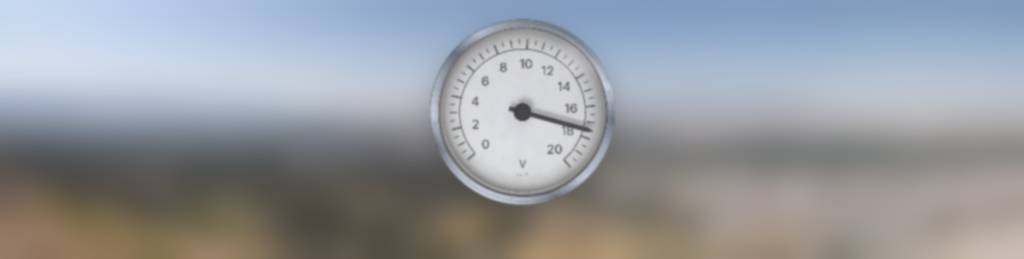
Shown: 17.5 V
